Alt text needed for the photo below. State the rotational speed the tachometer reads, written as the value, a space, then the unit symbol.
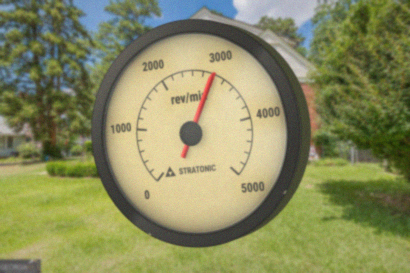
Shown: 3000 rpm
